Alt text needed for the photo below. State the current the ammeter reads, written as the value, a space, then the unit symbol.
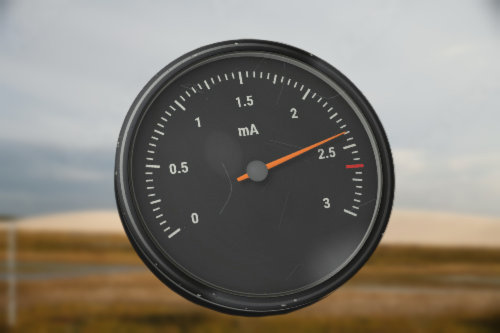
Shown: 2.4 mA
